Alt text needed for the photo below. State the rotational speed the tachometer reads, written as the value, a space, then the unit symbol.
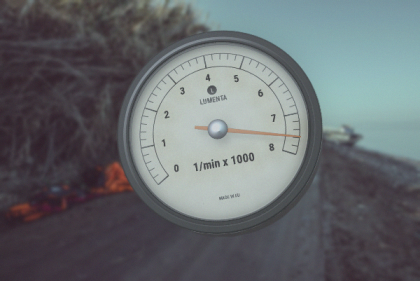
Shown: 7600 rpm
